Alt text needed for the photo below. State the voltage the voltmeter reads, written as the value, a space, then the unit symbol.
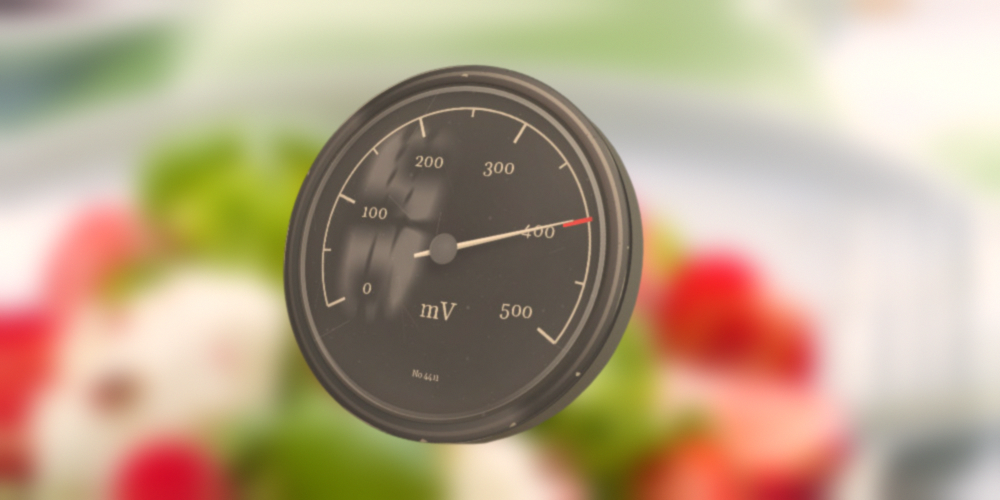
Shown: 400 mV
